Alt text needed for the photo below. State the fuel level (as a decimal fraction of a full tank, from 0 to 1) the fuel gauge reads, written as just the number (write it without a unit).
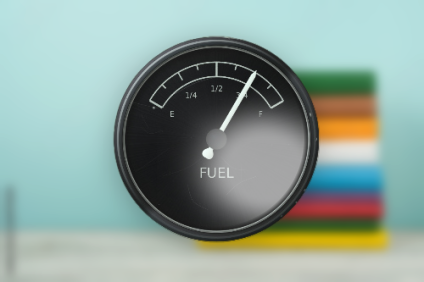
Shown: 0.75
